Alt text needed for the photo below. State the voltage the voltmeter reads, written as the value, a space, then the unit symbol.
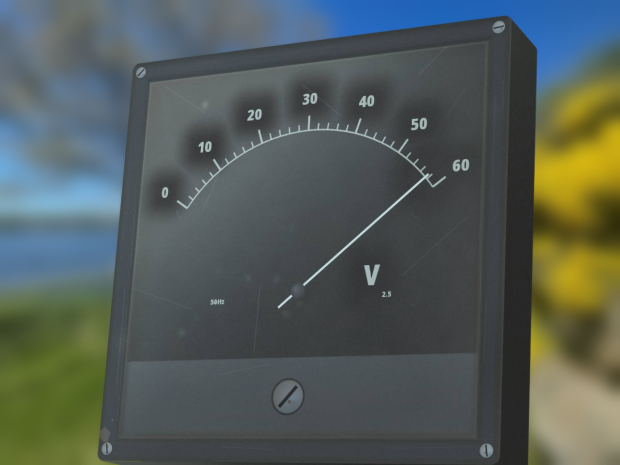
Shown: 58 V
